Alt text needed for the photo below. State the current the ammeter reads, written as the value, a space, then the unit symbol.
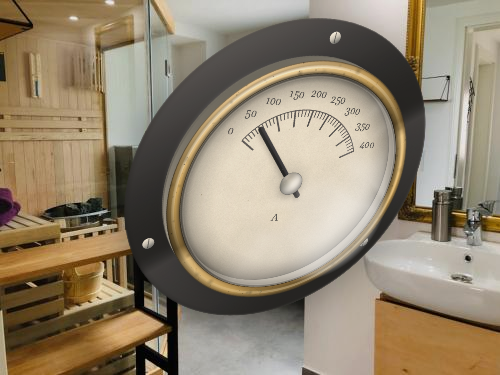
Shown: 50 A
